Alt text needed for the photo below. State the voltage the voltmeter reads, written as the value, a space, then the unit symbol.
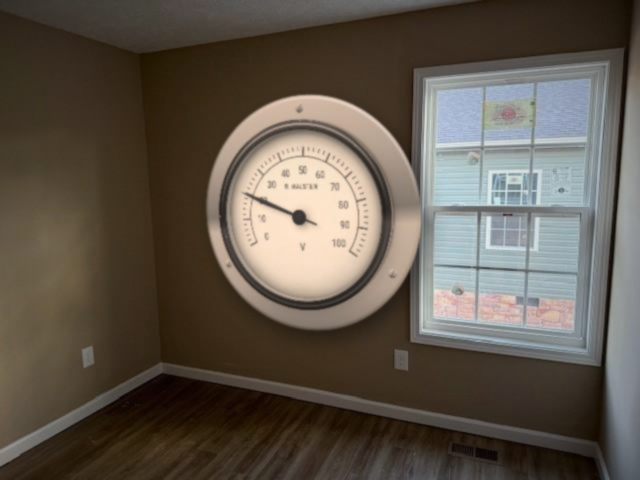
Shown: 20 V
